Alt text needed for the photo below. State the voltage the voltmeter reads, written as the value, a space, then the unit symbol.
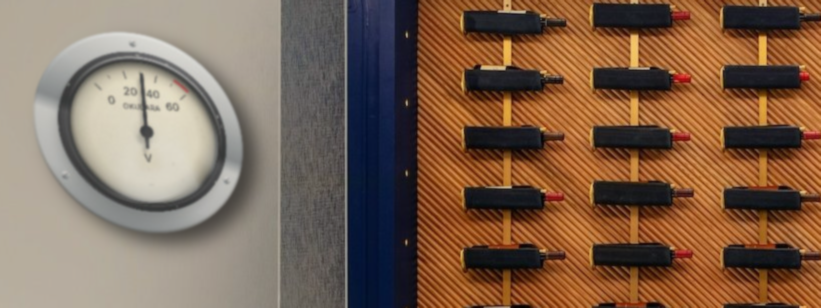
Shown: 30 V
